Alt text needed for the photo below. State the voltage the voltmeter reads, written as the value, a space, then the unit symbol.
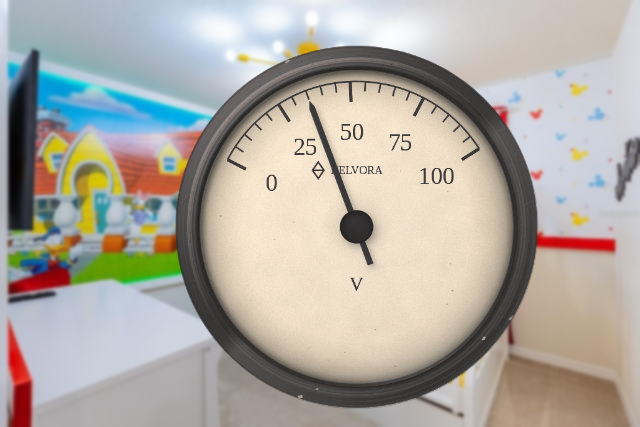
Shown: 35 V
